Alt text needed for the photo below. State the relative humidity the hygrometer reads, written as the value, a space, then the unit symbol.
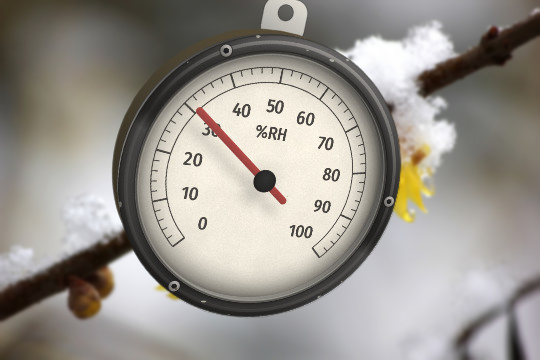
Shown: 31 %
